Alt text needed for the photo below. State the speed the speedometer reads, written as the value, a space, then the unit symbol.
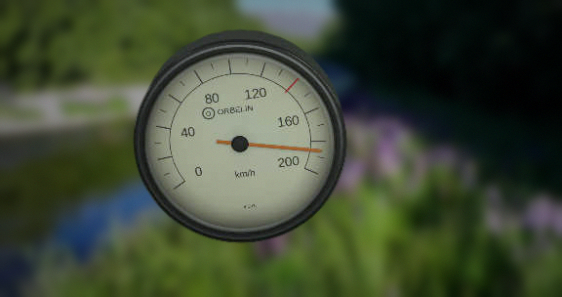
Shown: 185 km/h
